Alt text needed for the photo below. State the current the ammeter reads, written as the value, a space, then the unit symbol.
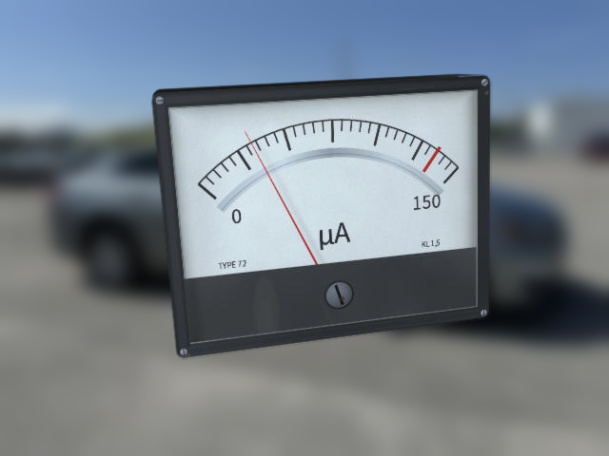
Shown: 32.5 µA
